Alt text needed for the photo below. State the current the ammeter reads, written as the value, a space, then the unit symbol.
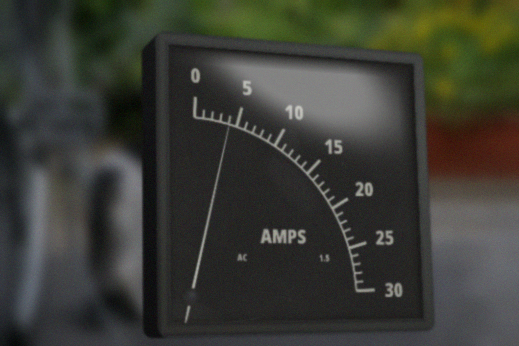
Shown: 4 A
